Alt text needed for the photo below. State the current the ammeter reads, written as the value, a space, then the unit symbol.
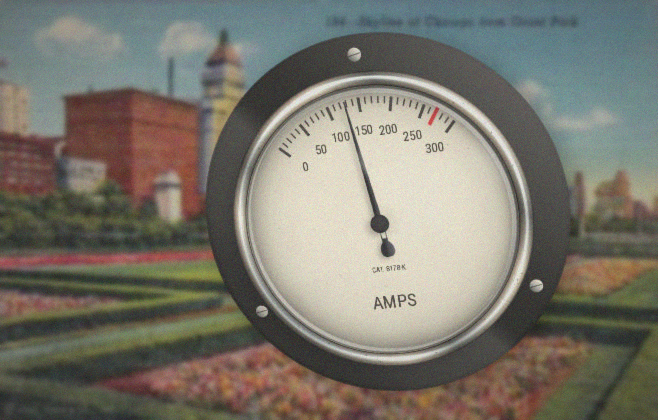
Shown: 130 A
